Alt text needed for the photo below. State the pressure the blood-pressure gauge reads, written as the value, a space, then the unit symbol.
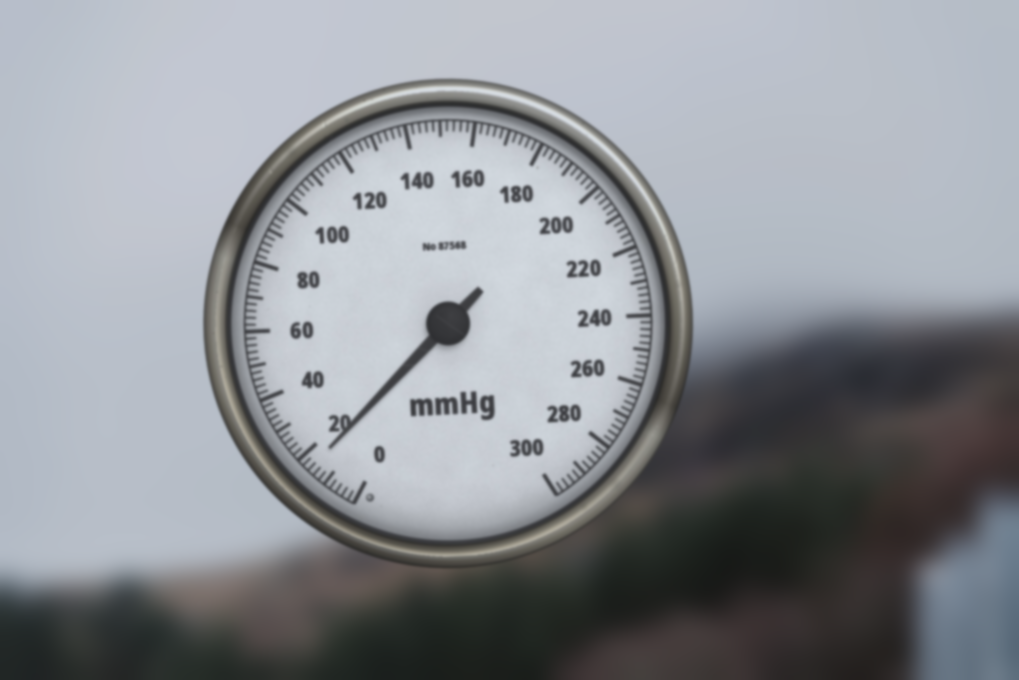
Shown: 16 mmHg
